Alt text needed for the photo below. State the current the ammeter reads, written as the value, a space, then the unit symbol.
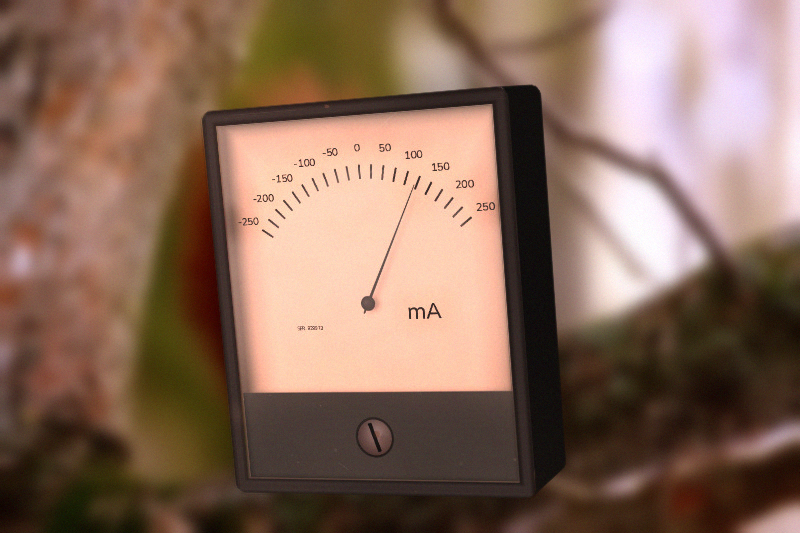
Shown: 125 mA
